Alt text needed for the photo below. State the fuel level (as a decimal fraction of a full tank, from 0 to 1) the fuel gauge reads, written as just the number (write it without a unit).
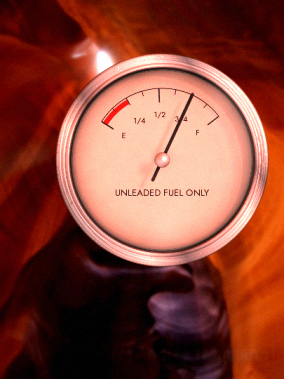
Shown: 0.75
